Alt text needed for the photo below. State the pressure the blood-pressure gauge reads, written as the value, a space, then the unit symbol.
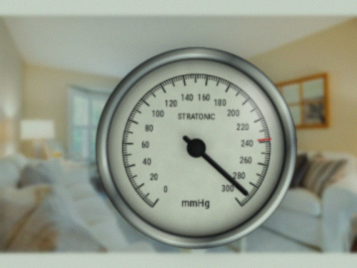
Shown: 290 mmHg
